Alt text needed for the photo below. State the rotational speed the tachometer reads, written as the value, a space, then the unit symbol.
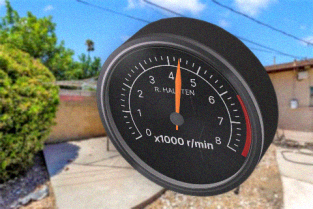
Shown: 4400 rpm
